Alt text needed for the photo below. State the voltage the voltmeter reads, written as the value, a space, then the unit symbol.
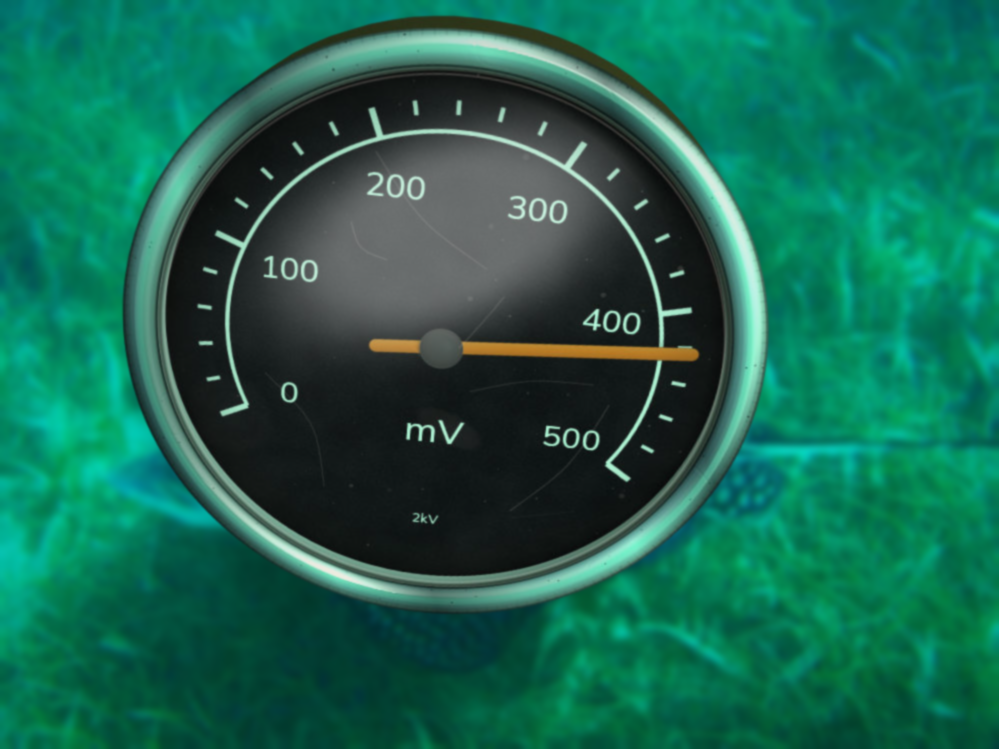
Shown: 420 mV
